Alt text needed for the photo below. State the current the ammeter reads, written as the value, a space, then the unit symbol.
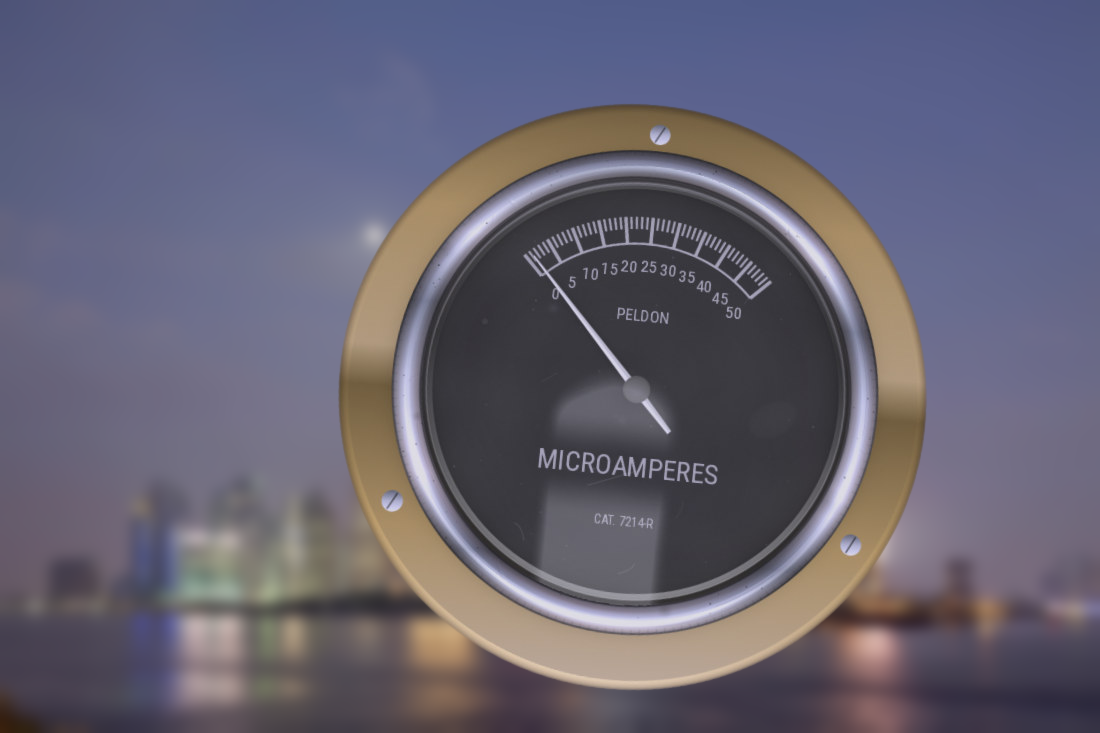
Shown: 1 µA
